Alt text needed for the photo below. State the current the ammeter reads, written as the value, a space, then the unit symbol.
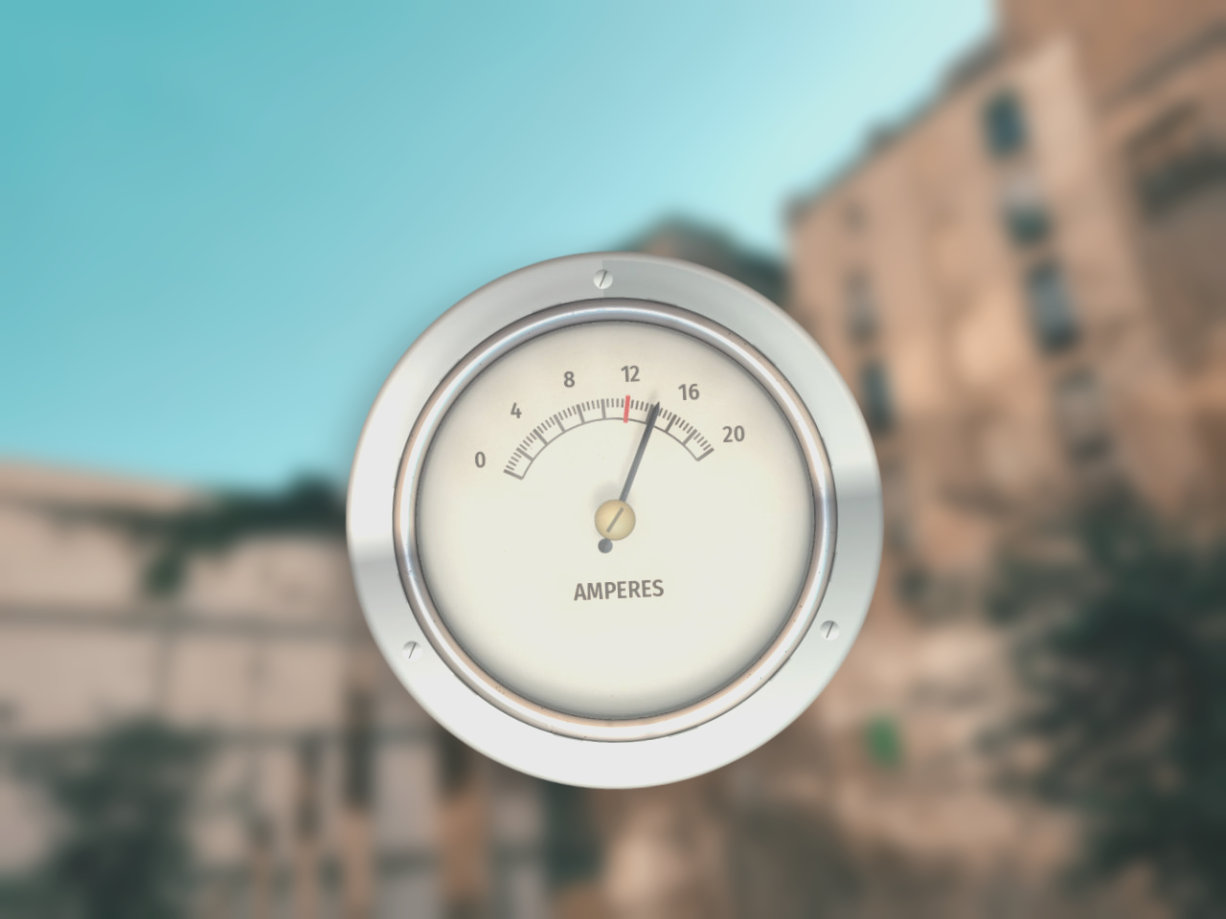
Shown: 14.4 A
